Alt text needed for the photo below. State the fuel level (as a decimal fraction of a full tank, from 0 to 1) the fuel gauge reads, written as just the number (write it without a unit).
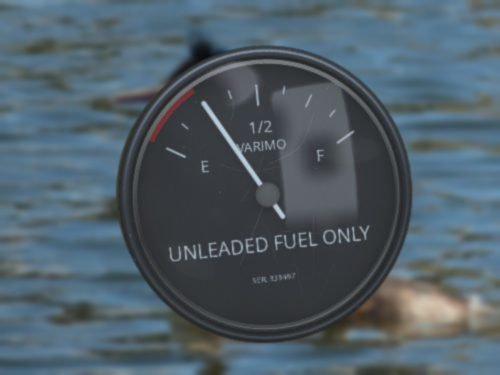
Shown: 0.25
